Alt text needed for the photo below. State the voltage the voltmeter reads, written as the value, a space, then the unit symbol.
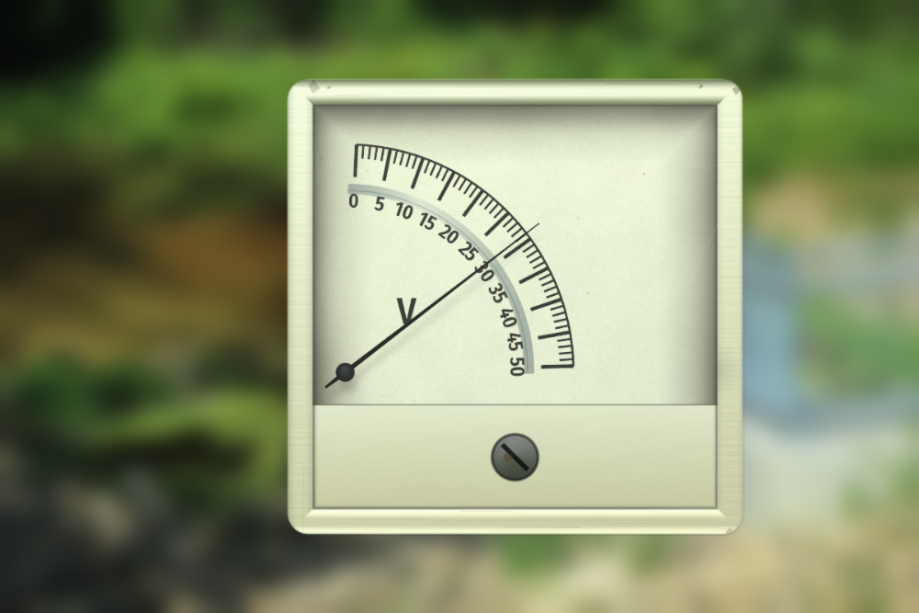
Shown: 29 V
